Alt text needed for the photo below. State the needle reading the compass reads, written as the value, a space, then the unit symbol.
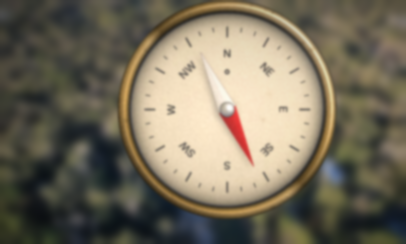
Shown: 155 °
